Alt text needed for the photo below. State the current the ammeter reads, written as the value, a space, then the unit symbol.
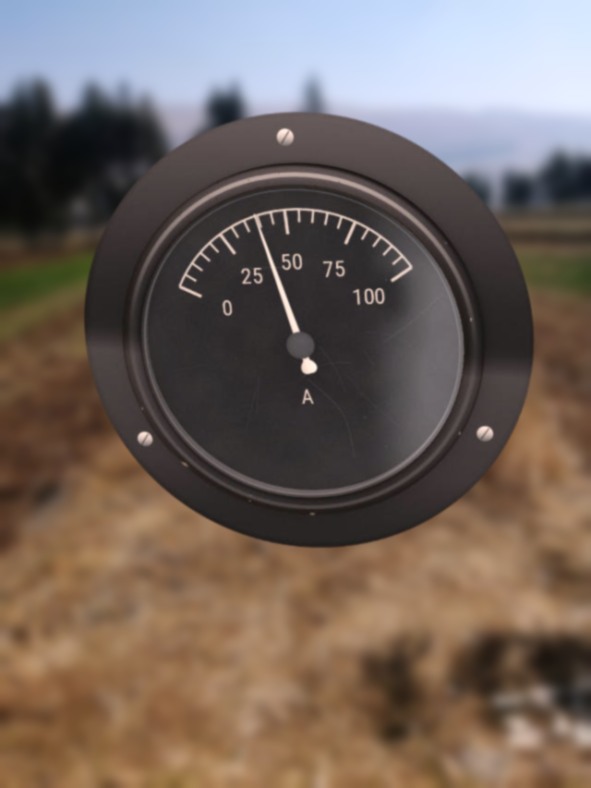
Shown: 40 A
